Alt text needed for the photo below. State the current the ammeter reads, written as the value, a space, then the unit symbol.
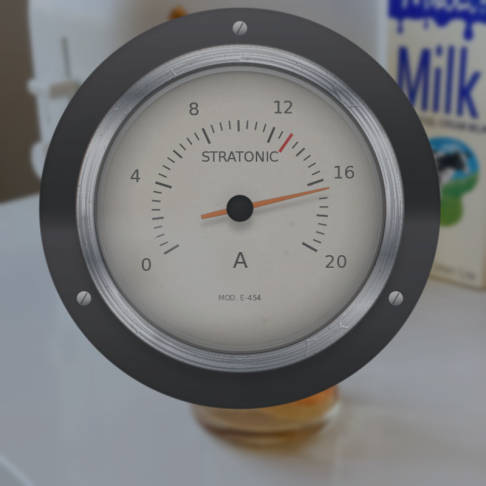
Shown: 16.5 A
